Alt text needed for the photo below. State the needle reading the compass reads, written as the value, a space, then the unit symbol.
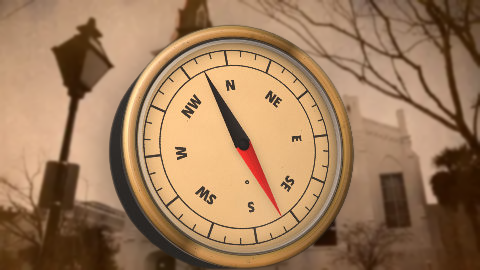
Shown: 160 °
